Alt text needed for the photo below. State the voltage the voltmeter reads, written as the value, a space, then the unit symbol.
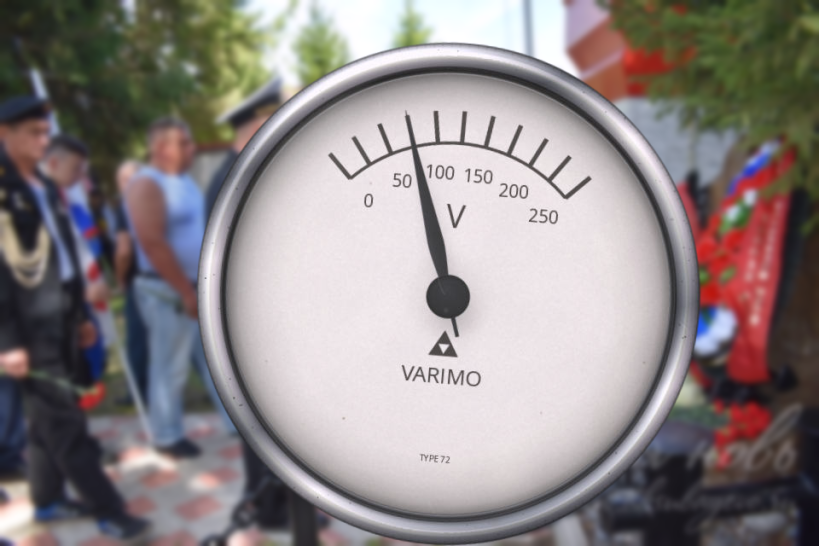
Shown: 75 V
